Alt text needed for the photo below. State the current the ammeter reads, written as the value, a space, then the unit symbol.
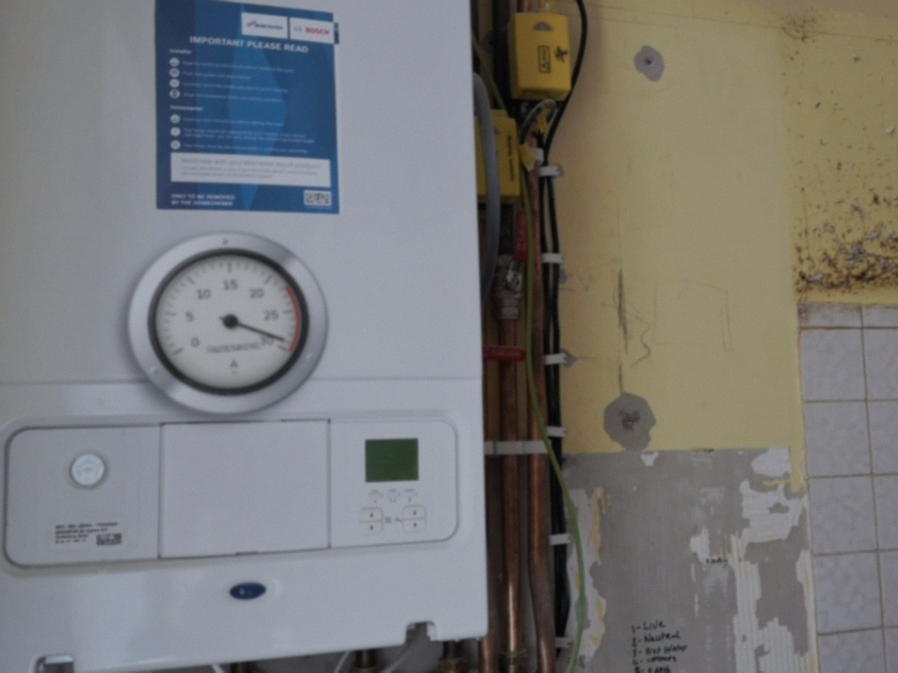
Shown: 29 A
